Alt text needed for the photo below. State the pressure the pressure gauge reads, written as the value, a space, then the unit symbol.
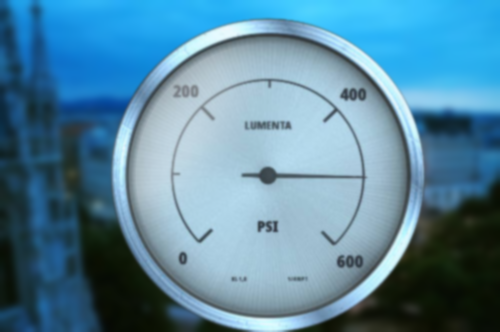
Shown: 500 psi
